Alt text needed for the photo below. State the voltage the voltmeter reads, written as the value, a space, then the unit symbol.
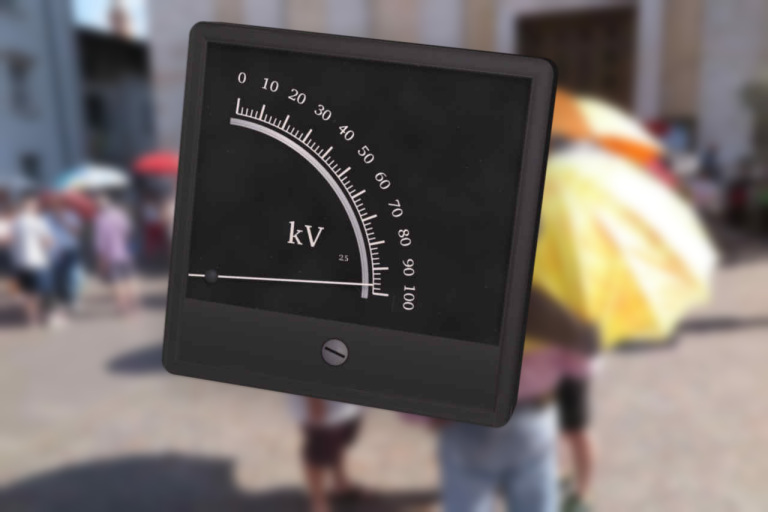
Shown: 96 kV
